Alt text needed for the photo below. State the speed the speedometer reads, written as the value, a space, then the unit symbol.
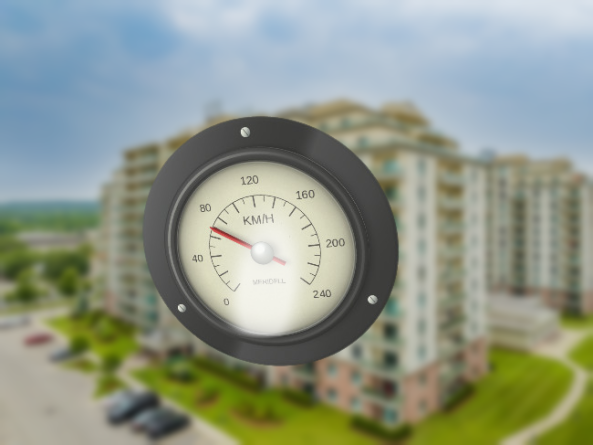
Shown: 70 km/h
